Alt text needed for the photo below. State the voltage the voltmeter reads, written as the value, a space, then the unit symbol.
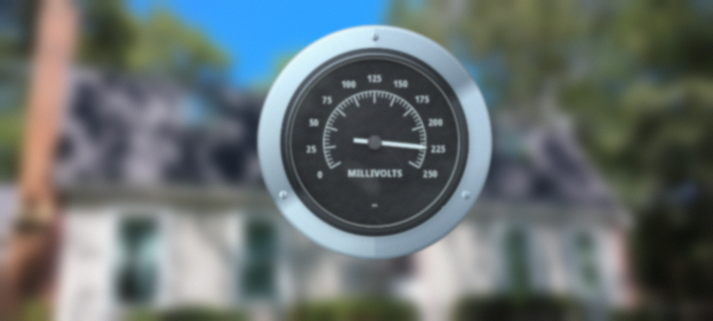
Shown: 225 mV
